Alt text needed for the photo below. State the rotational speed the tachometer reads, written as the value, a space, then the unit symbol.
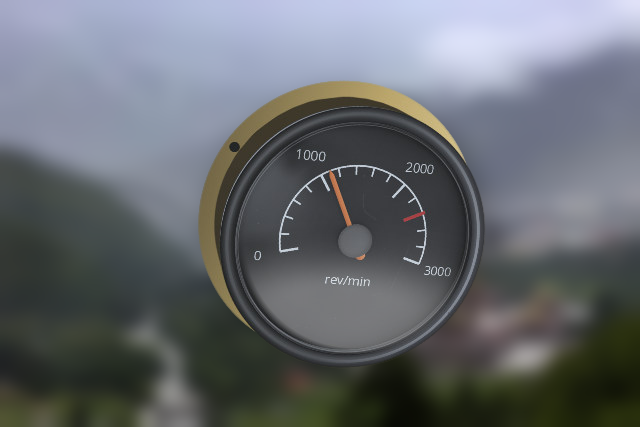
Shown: 1100 rpm
